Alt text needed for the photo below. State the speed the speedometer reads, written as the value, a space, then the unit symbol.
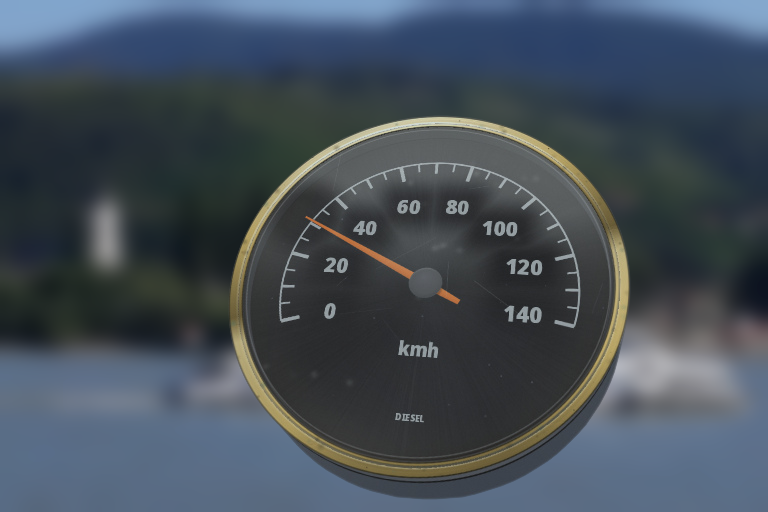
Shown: 30 km/h
